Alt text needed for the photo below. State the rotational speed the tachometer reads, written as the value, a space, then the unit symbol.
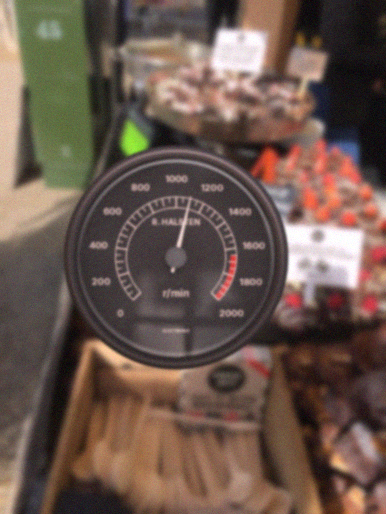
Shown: 1100 rpm
